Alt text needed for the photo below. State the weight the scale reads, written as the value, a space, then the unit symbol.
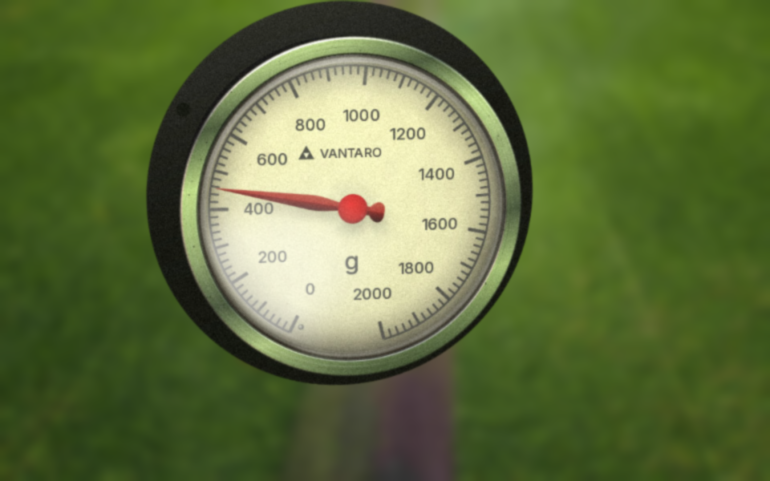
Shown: 460 g
